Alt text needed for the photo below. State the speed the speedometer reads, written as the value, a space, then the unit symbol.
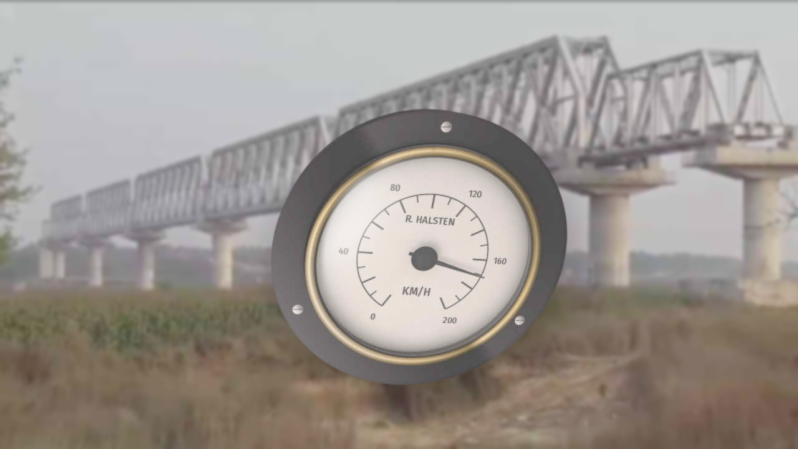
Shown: 170 km/h
